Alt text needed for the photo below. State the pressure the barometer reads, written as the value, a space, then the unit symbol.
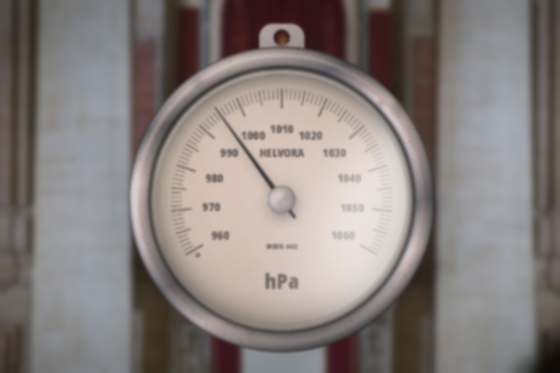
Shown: 995 hPa
